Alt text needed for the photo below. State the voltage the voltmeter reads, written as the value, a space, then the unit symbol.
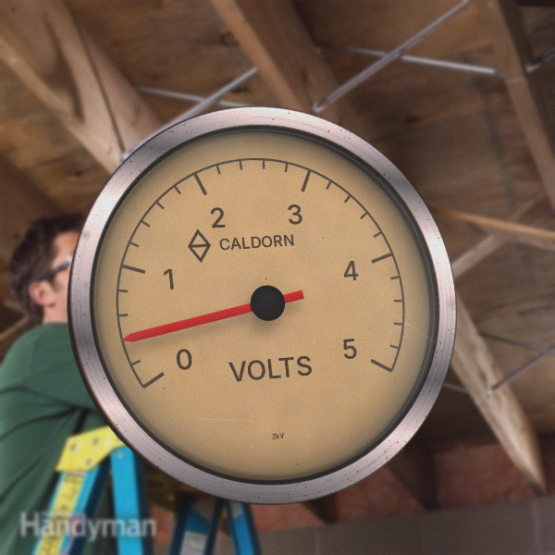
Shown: 0.4 V
